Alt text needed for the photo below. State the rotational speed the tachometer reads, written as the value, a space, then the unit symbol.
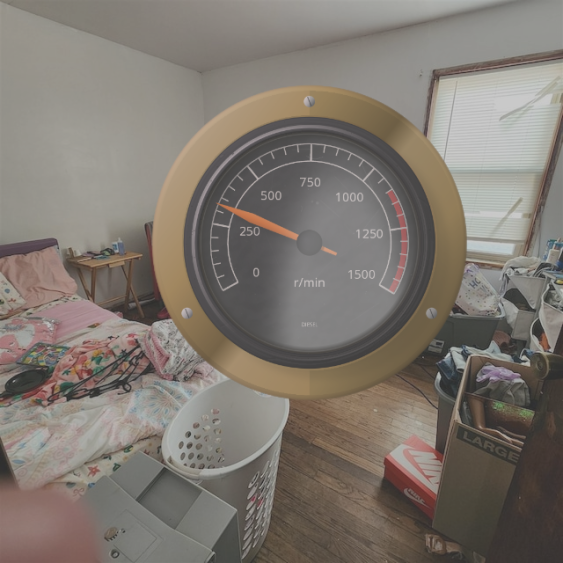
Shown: 325 rpm
